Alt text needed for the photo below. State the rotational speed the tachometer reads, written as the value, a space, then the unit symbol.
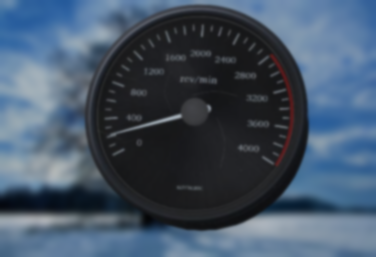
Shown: 200 rpm
